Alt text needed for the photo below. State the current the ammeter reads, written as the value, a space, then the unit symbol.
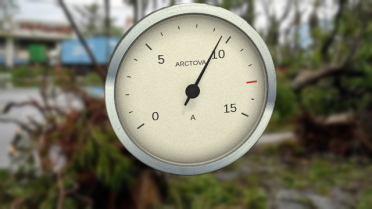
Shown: 9.5 A
